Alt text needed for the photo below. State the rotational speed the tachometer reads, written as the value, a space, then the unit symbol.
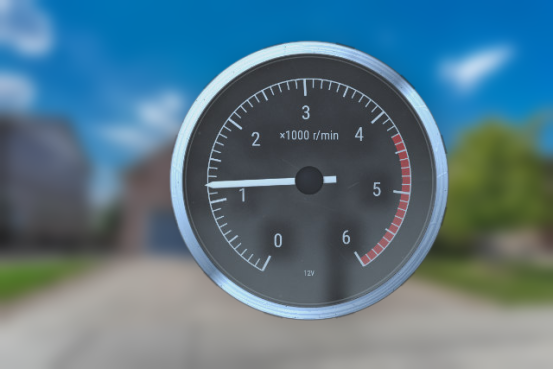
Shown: 1200 rpm
